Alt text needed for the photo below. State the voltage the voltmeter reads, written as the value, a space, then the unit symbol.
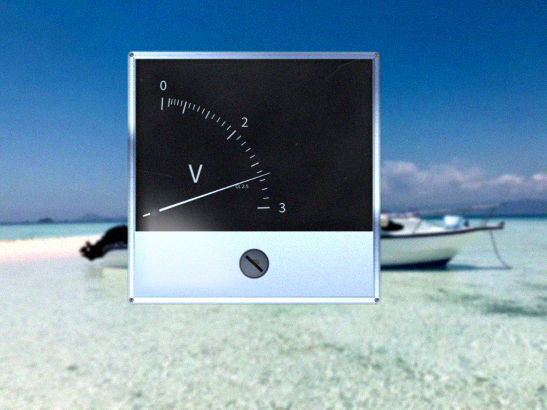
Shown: 2.65 V
